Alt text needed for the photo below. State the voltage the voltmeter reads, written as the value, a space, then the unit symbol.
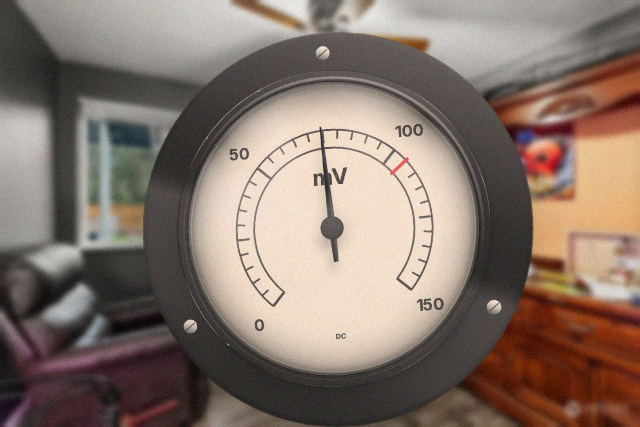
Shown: 75 mV
